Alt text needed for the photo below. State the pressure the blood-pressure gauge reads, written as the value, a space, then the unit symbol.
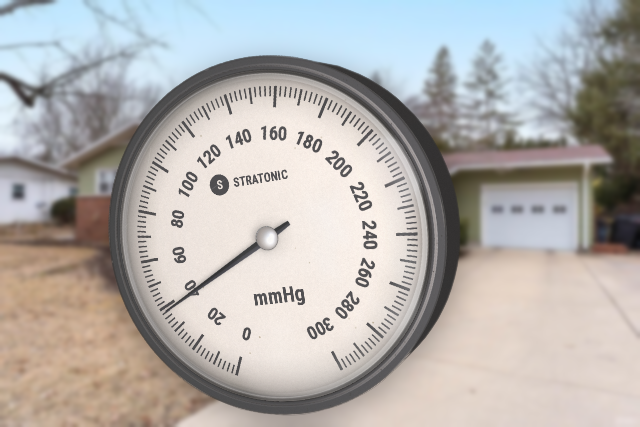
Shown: 38 mmHg
